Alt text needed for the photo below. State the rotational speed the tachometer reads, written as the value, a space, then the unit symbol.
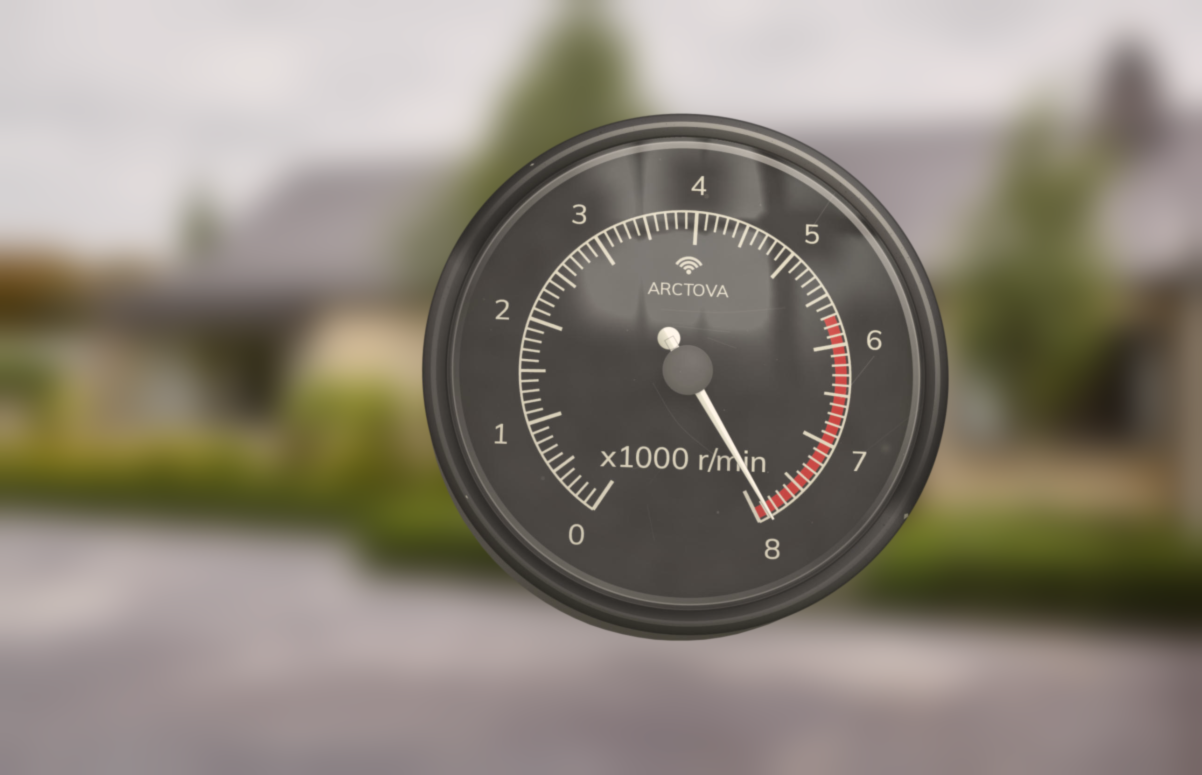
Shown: 7900 rpm
